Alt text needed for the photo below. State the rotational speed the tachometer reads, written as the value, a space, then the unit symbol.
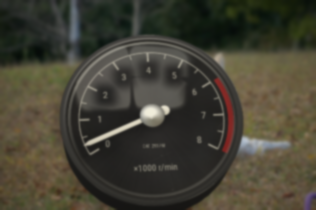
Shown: 250 rpm
